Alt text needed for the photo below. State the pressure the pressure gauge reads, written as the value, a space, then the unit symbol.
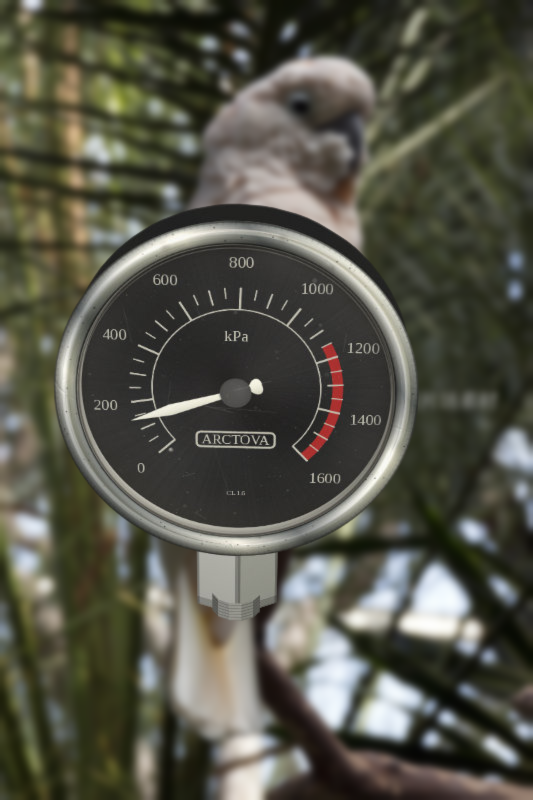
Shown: 150 kPa
